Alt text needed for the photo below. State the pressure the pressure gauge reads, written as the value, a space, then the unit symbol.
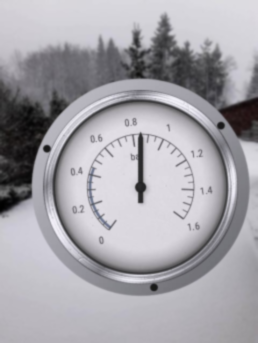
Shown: 0.85 bar
